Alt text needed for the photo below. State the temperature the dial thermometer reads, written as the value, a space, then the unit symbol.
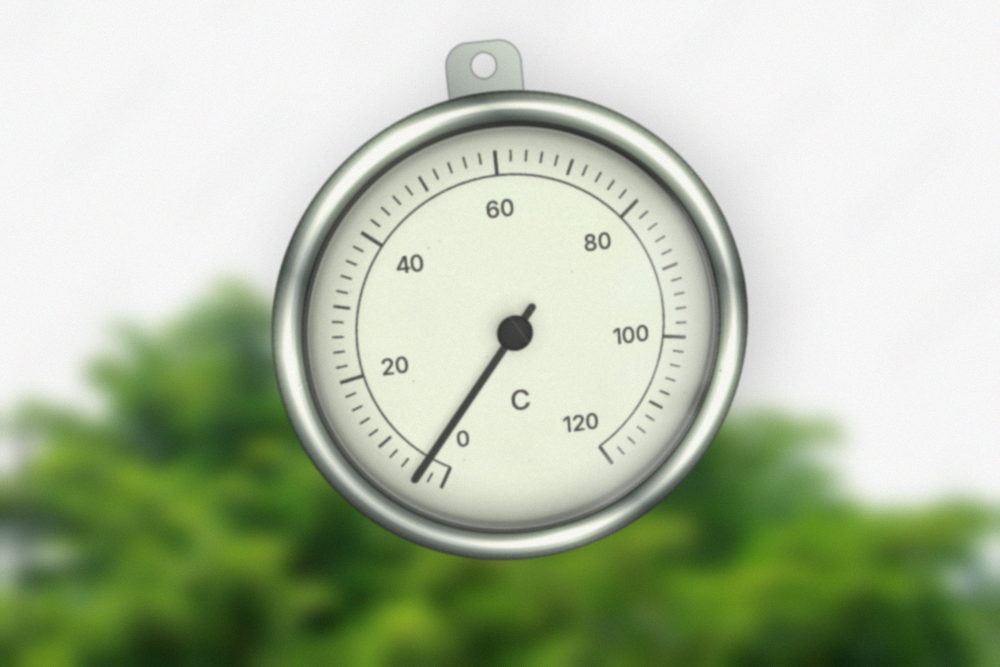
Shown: 4 °C
